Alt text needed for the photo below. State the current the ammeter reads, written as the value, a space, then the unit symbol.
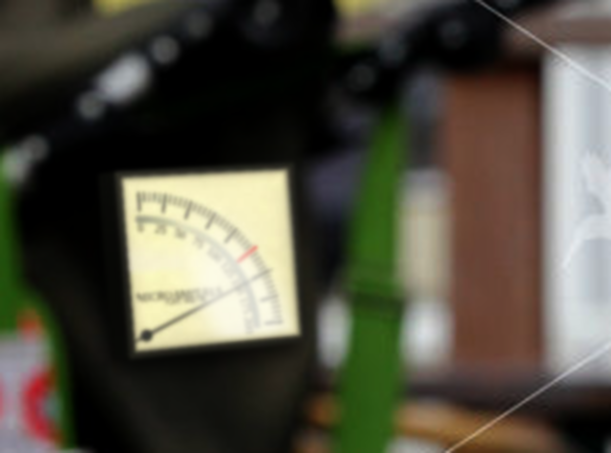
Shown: 150 µA
